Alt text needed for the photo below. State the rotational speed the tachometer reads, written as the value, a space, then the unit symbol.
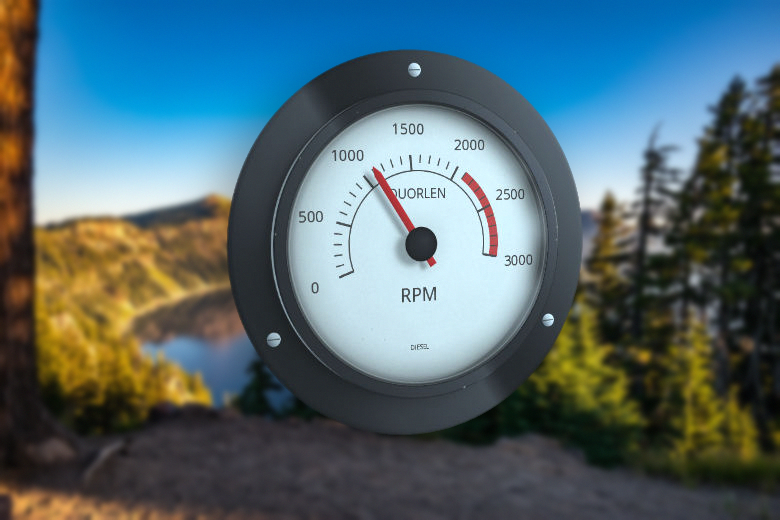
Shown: 1100 rpm
